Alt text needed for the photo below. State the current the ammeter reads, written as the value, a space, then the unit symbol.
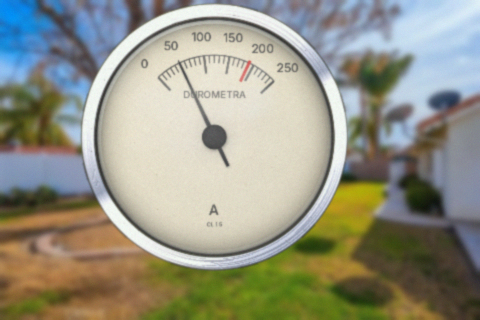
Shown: 50 A
